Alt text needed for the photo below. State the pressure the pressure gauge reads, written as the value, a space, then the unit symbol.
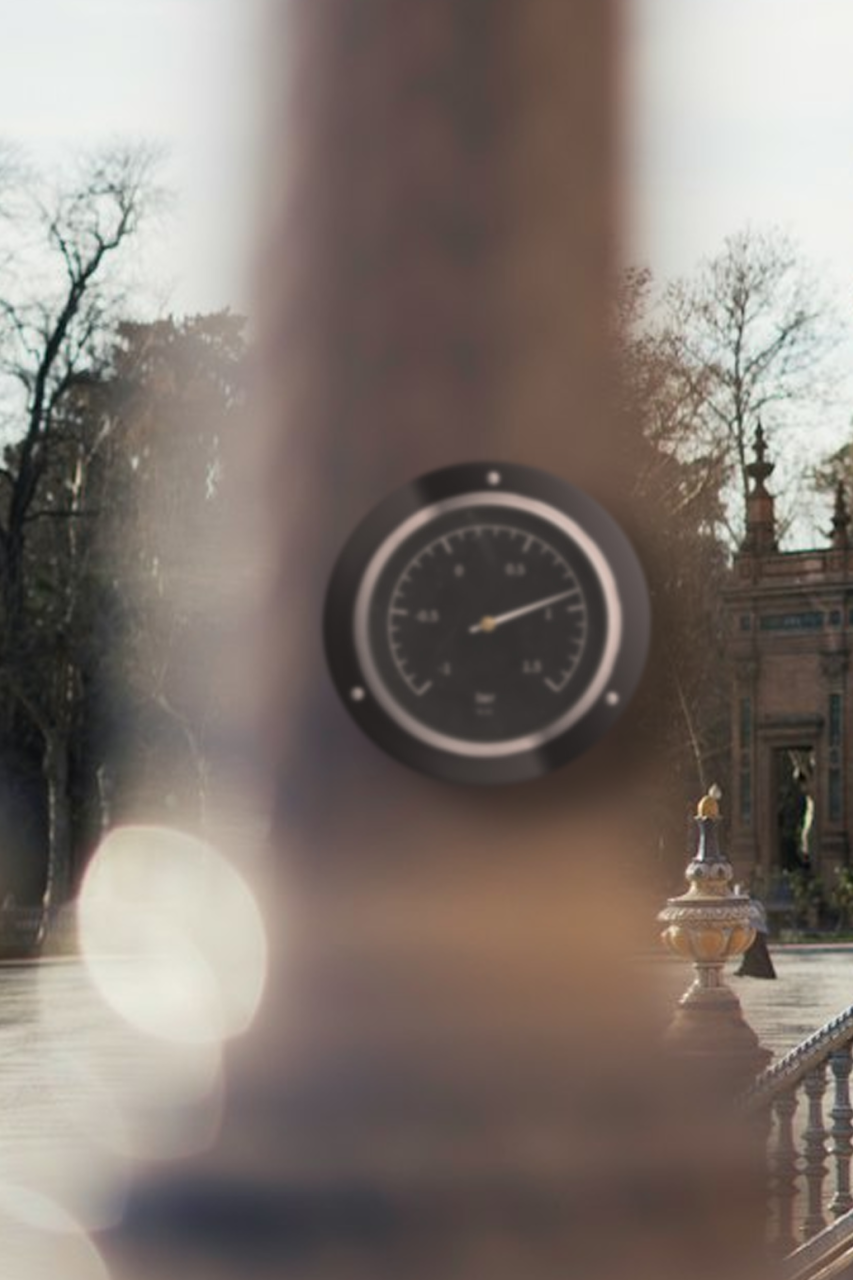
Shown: 0.9 bar
